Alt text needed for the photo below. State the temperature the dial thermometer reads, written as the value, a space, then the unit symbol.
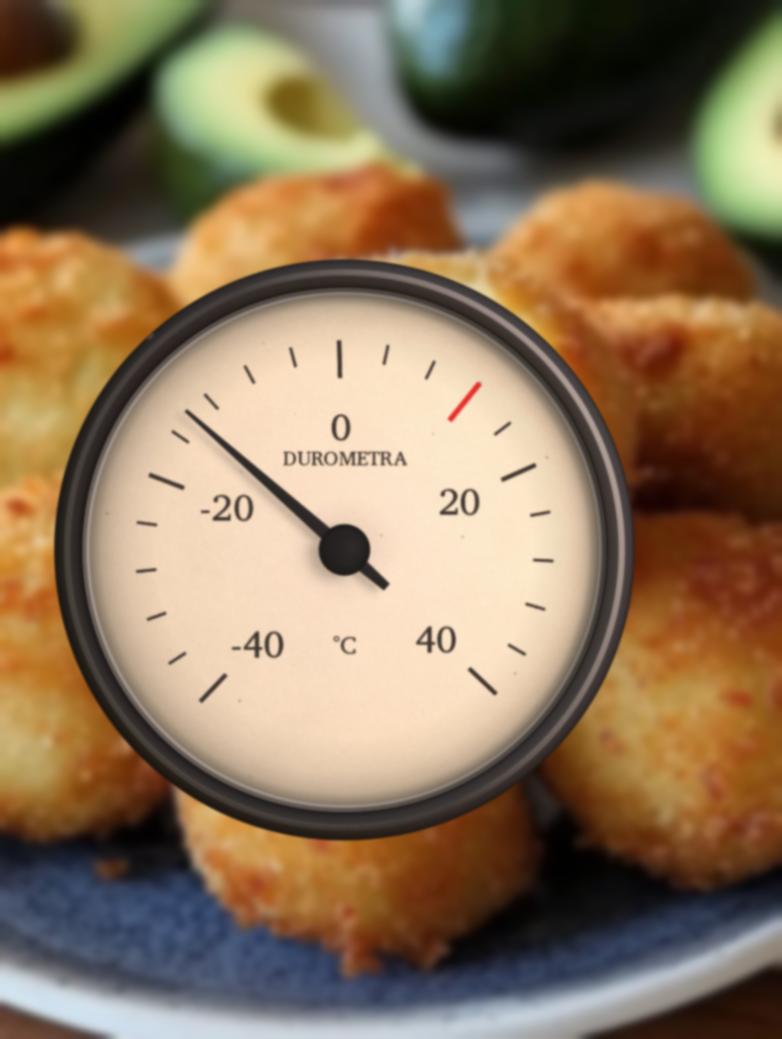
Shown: -14 °C
